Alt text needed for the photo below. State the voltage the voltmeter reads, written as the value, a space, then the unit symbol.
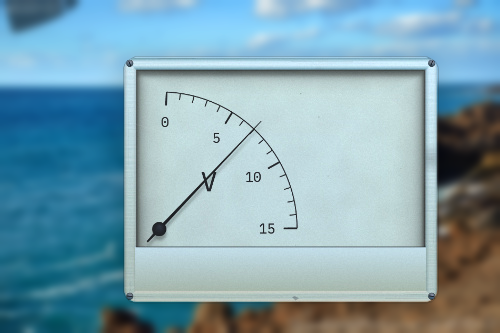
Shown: 7 V
